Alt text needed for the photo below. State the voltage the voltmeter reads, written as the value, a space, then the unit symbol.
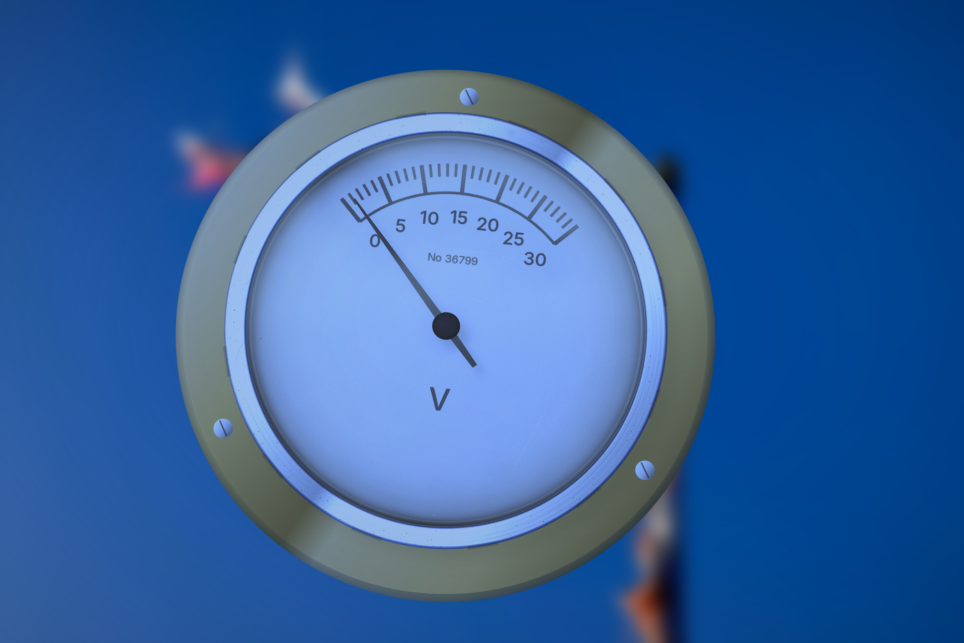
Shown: 1 V
